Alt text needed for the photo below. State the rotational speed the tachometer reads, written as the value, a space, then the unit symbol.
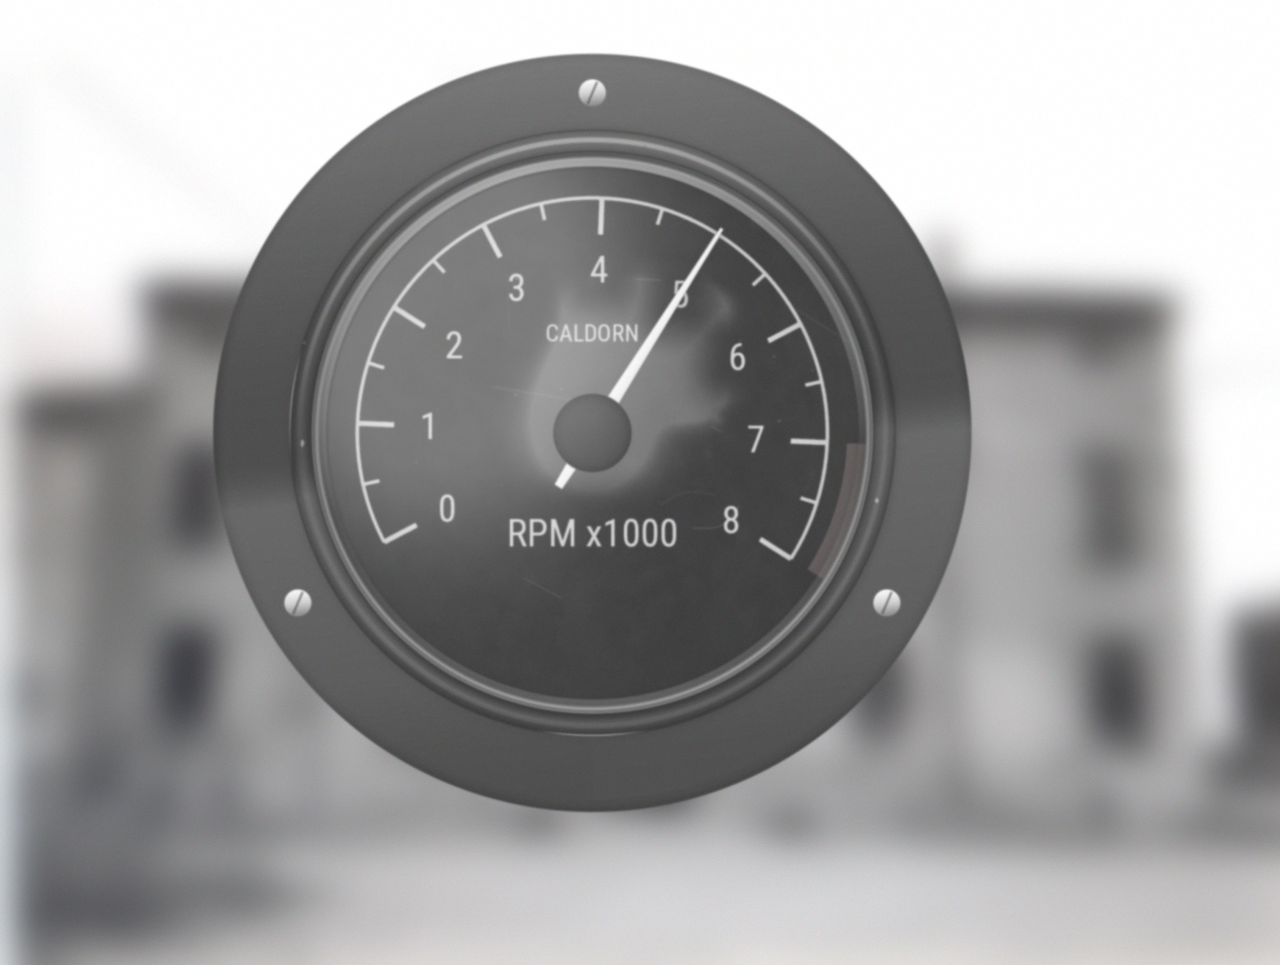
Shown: 5000 rpm
